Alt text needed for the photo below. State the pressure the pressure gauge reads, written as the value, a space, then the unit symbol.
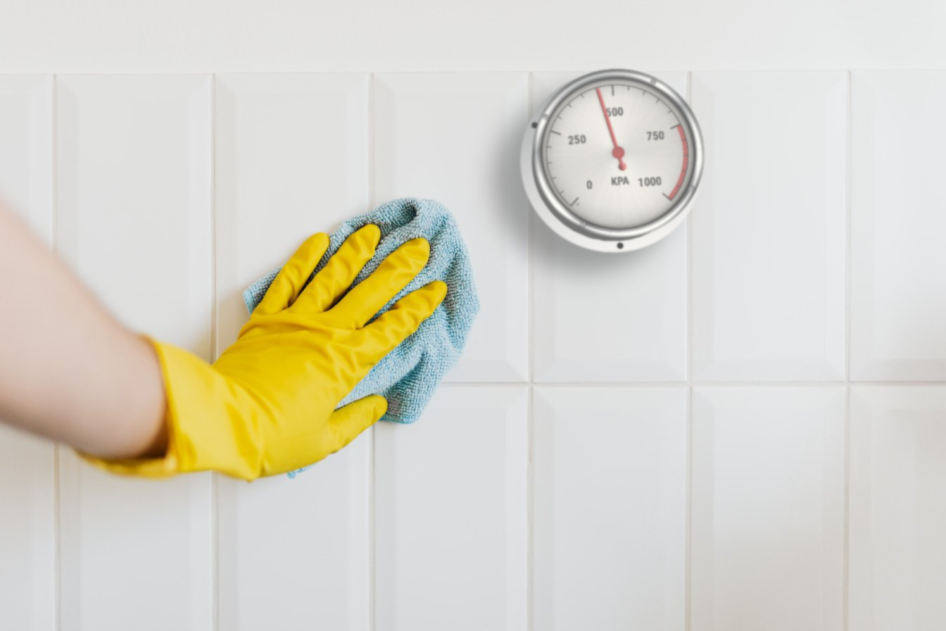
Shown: 450 kPa
